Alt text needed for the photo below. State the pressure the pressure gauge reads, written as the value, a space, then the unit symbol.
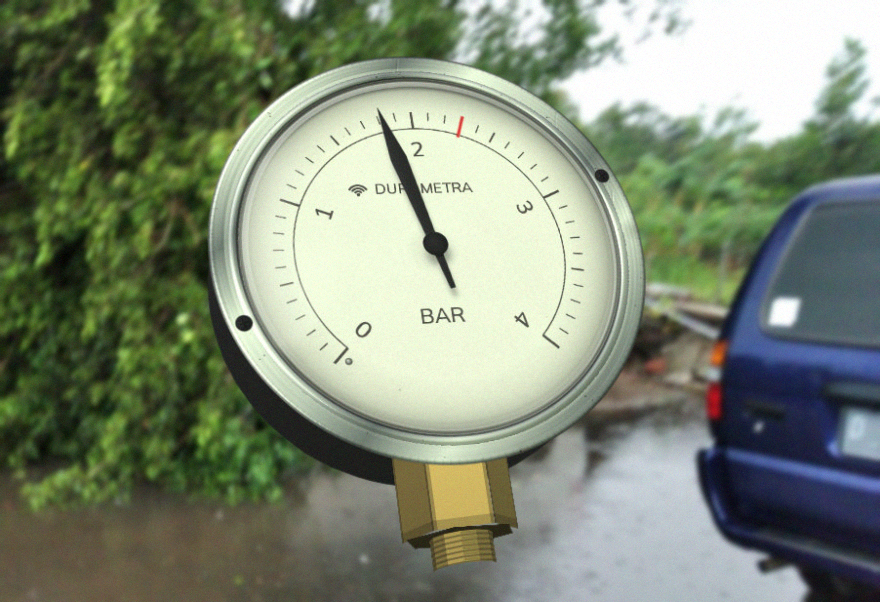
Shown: 1.8 bar
